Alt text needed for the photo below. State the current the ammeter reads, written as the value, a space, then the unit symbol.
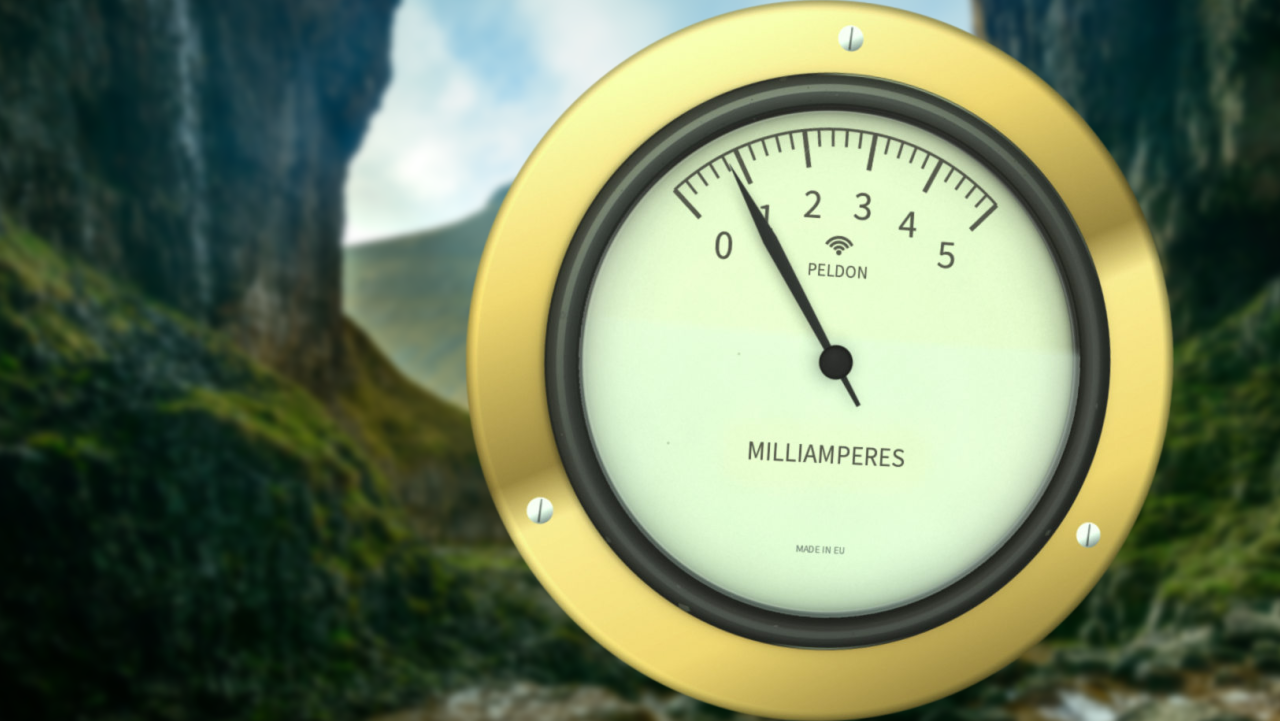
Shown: 0.8 mA
